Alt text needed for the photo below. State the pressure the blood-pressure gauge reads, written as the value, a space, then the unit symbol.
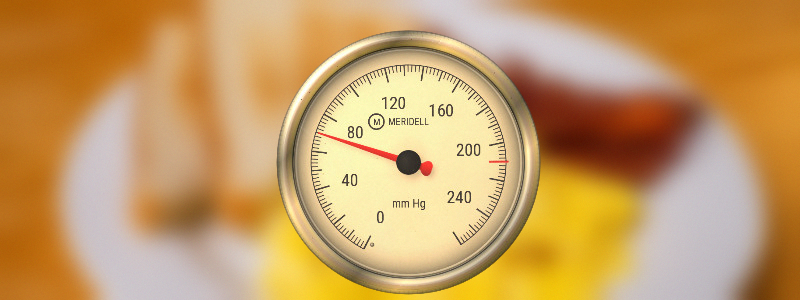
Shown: 70 mmHg
